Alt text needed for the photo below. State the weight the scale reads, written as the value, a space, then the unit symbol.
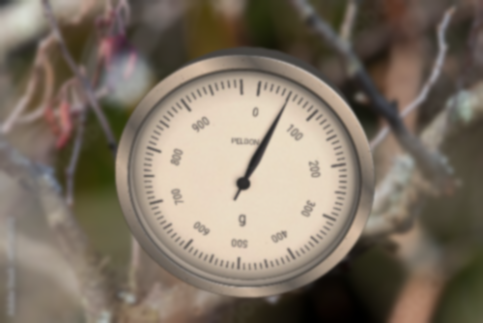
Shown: 50 g
